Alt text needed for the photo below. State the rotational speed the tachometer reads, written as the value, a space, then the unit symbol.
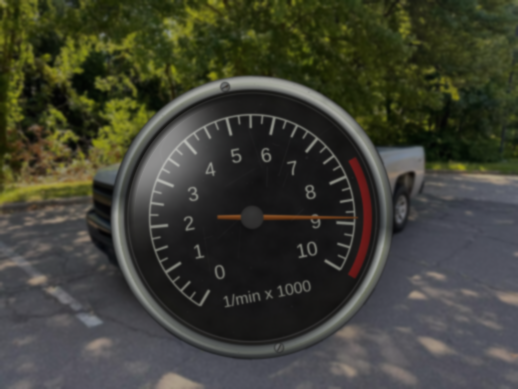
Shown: 8875 rpm
